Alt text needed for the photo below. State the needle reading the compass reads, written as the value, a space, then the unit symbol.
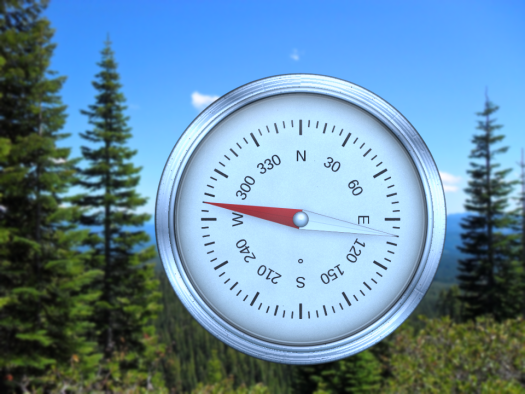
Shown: 280 °
